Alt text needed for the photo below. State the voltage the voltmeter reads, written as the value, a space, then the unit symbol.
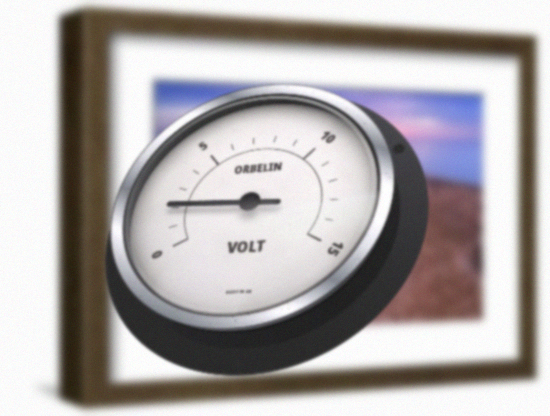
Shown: 2 V
